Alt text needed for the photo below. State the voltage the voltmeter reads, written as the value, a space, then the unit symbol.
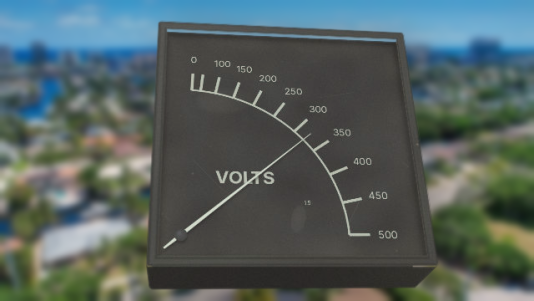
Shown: 325 V
